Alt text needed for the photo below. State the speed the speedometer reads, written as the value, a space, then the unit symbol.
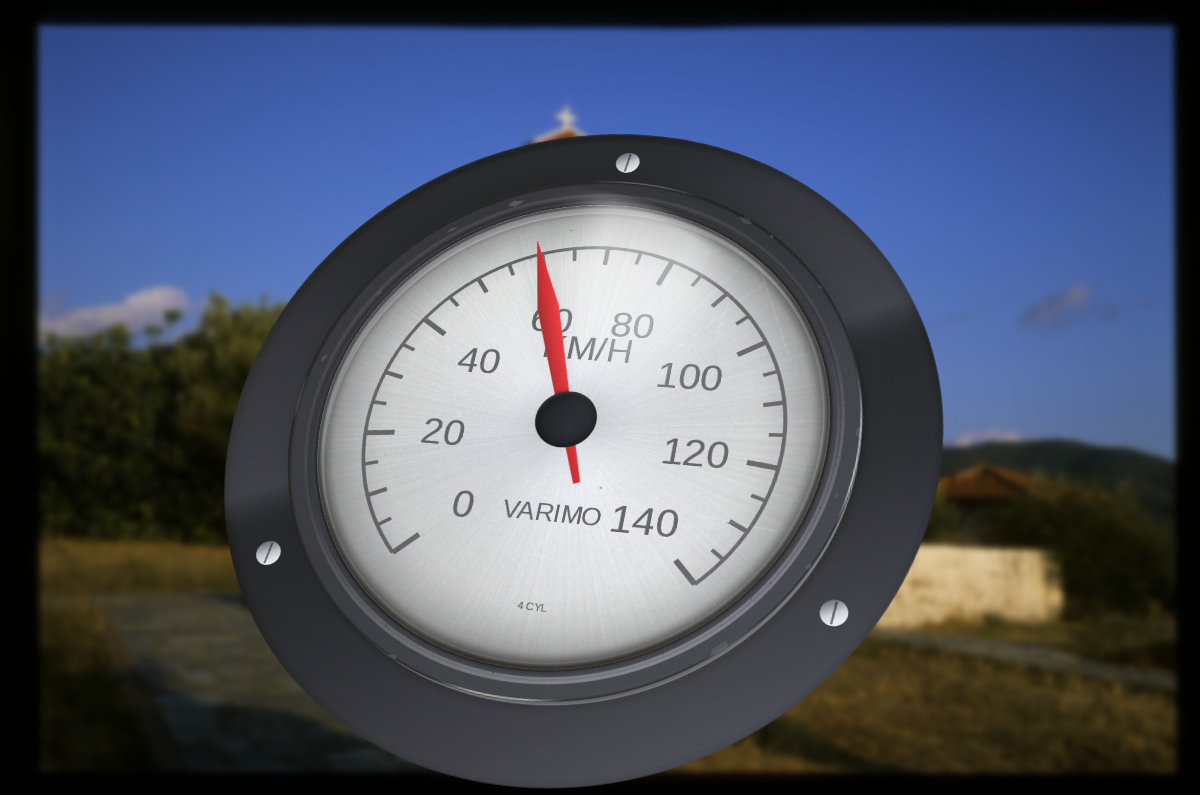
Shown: 60 km/h
